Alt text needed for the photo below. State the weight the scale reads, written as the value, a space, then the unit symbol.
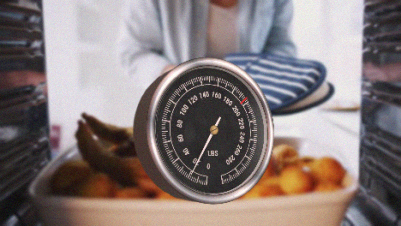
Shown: 20 lb
